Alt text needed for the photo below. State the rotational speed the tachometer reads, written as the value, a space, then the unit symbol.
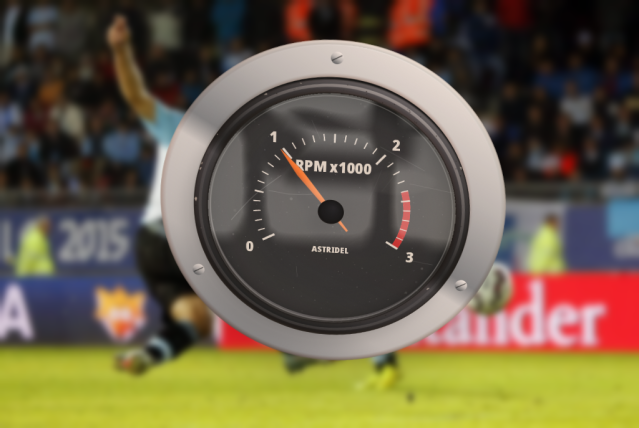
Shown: 1000 rpm
